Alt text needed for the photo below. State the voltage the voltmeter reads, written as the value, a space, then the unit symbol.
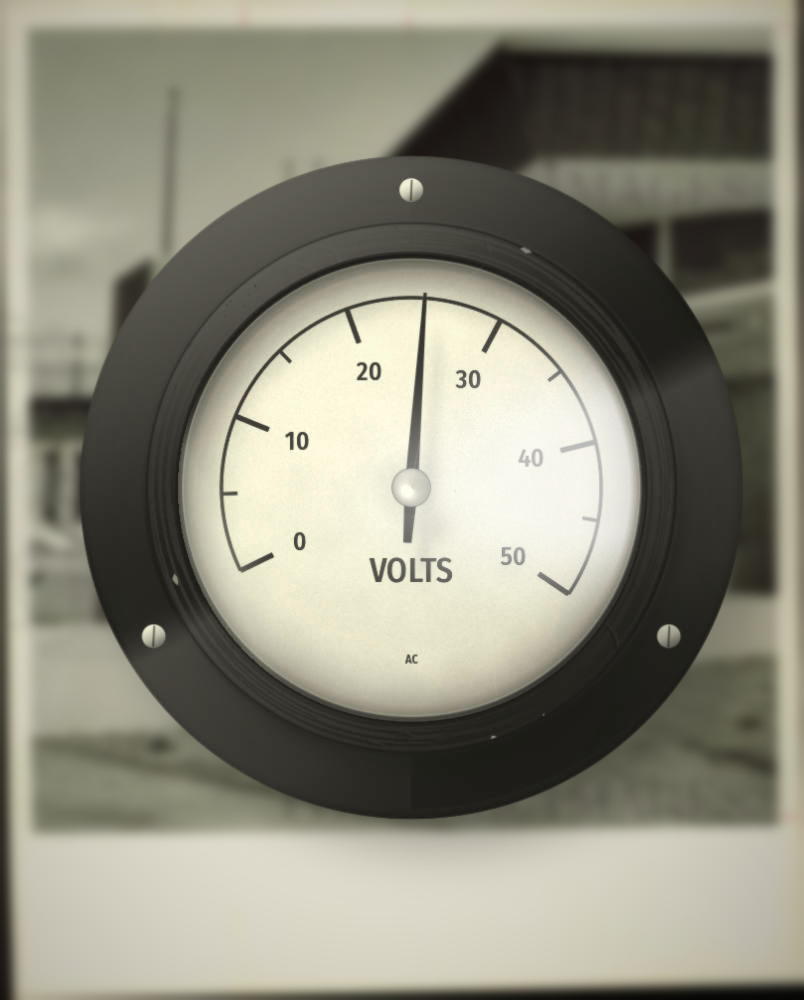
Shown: 25 V
